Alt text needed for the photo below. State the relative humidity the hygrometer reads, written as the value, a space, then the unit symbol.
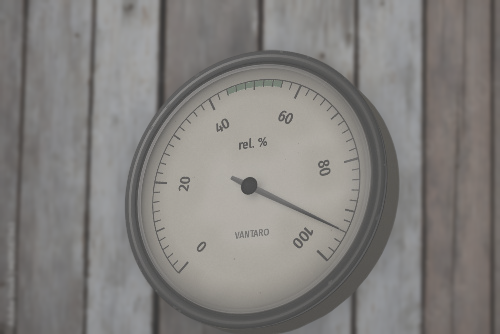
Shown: 94 %
